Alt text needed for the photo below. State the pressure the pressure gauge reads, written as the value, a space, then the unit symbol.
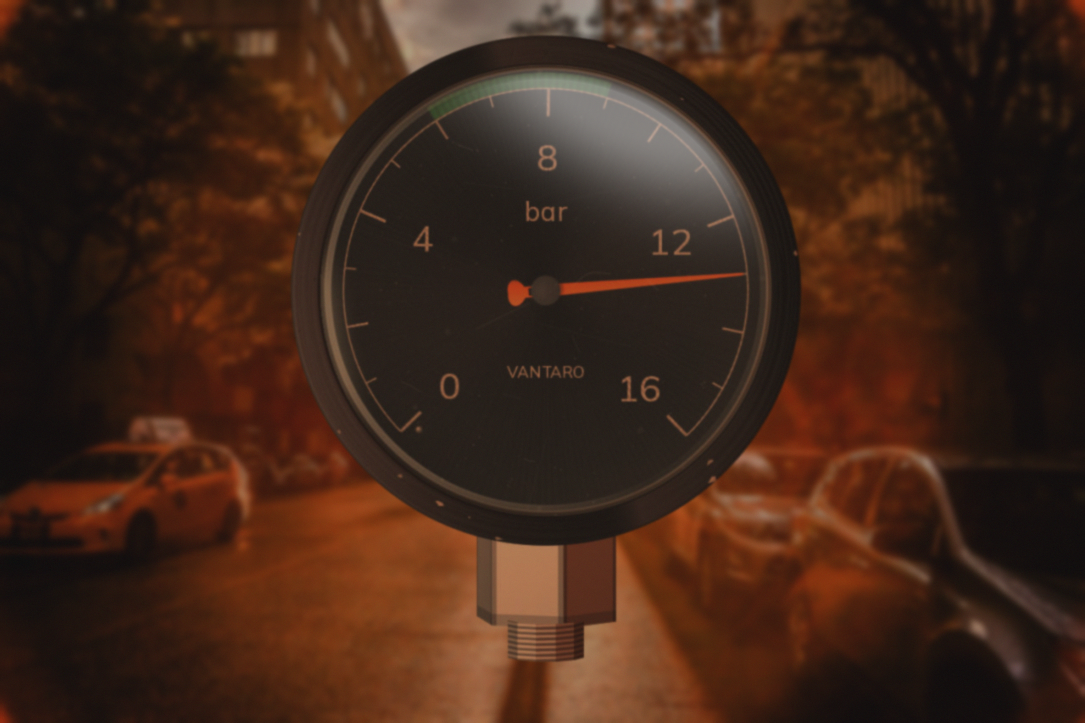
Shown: 13 bar
